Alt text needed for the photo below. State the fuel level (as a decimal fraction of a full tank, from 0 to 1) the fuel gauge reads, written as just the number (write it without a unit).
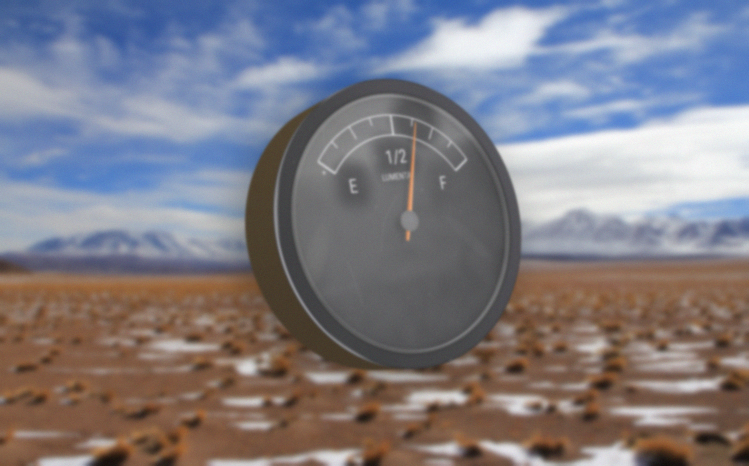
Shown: 0.625
